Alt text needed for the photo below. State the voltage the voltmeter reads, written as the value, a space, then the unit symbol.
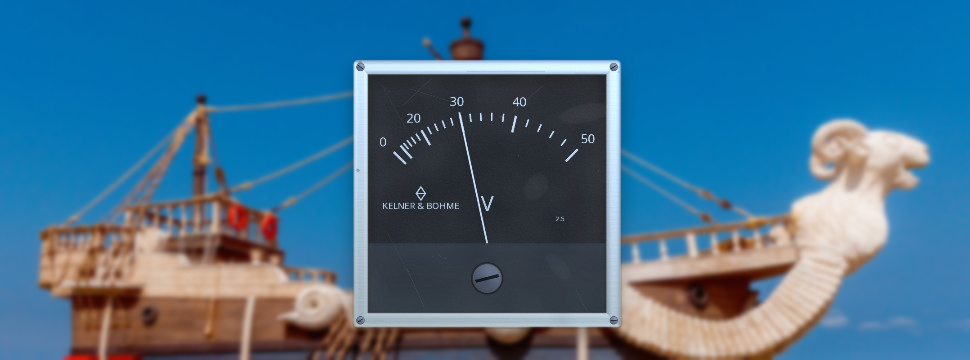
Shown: 30 V
